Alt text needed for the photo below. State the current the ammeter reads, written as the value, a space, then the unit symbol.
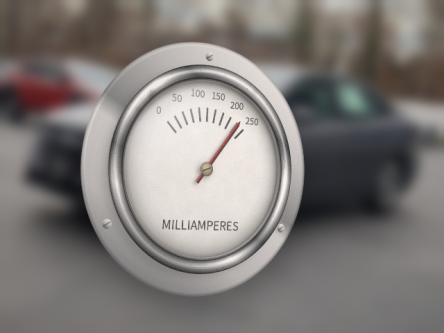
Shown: 225 mA
